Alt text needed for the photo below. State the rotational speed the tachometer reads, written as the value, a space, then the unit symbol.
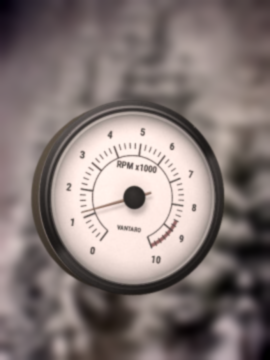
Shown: 1200 rpm
